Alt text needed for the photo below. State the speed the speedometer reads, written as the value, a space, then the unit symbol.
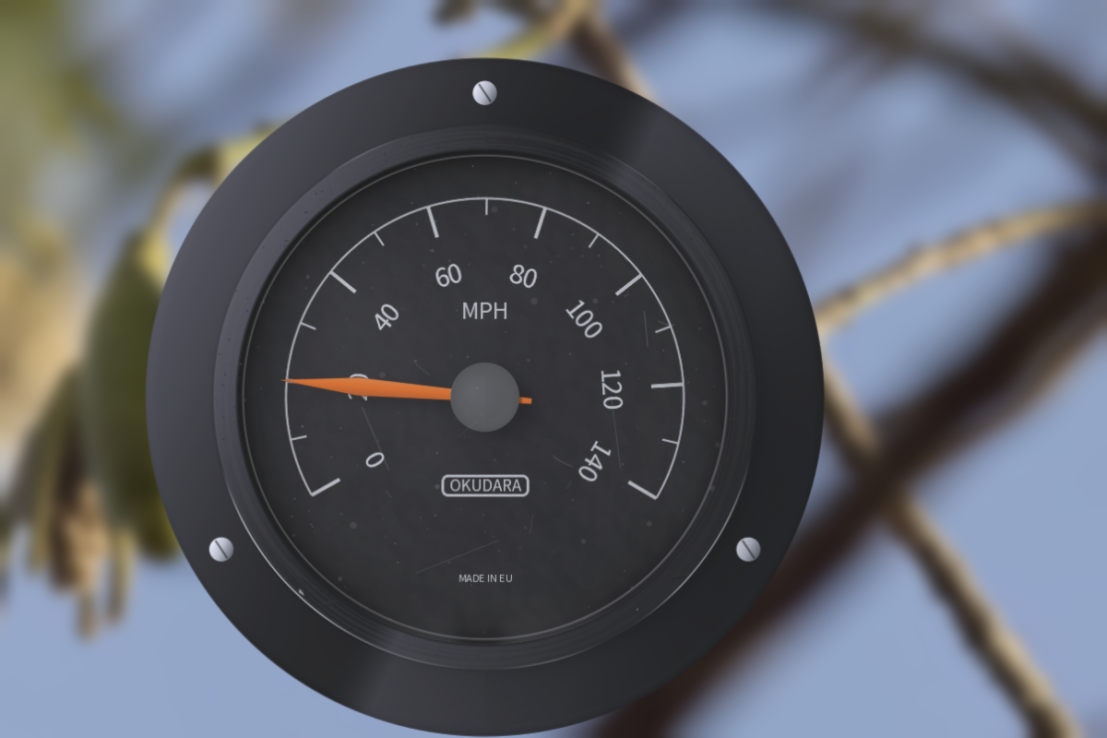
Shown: 20 mph
